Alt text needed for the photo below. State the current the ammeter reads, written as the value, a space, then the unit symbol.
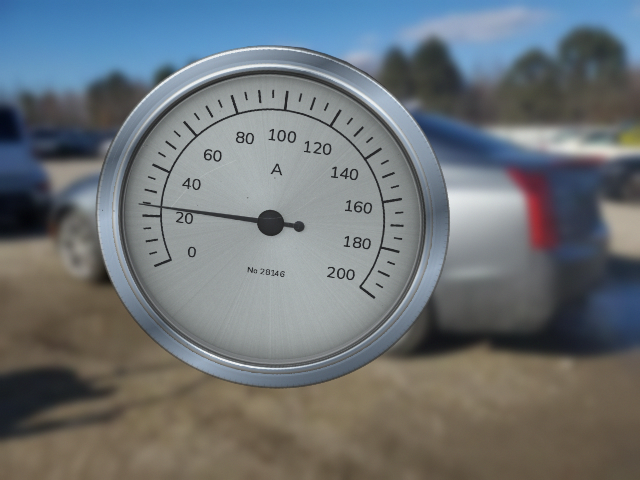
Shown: 25 A
